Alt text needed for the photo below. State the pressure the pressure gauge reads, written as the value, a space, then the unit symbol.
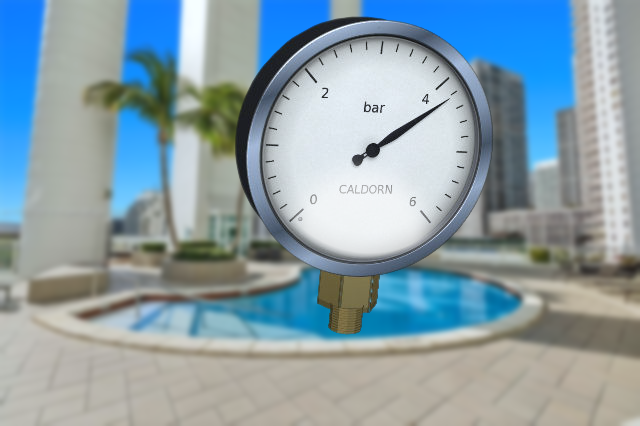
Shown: 4.2 bar
